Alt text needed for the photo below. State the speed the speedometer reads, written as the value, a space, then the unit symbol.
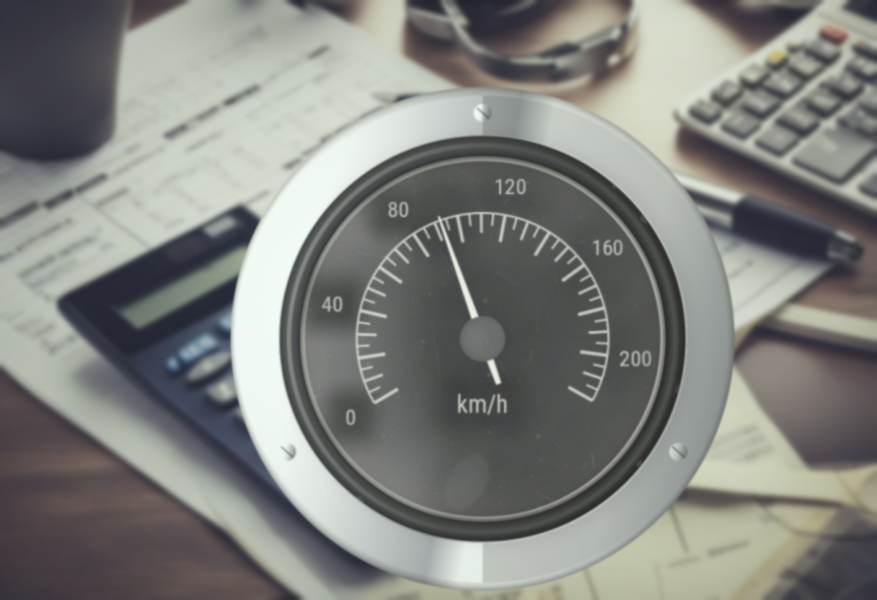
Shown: 92.5 km/h
